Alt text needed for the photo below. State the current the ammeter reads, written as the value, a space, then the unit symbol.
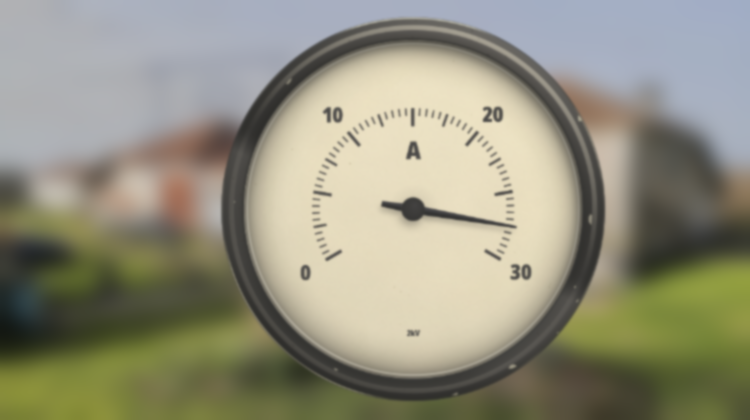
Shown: 27.5 A
